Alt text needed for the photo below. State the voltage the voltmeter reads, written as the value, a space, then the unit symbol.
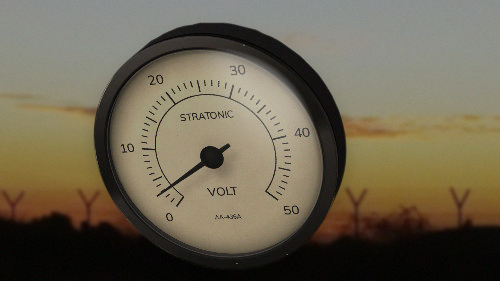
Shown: 3 V
